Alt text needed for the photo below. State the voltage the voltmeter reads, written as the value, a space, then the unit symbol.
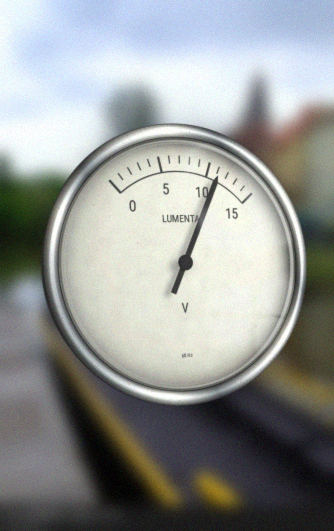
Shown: 11 V
